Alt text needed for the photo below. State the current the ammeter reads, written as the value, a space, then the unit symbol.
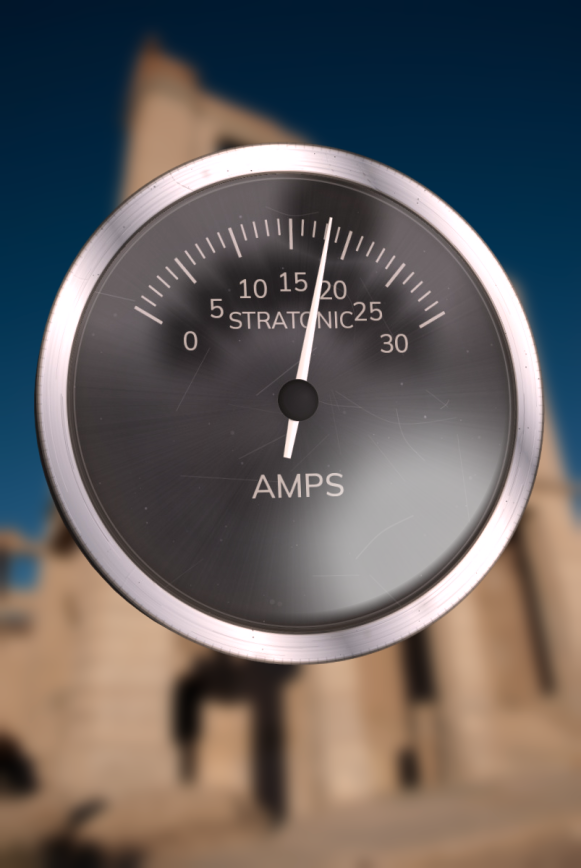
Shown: 18 A
